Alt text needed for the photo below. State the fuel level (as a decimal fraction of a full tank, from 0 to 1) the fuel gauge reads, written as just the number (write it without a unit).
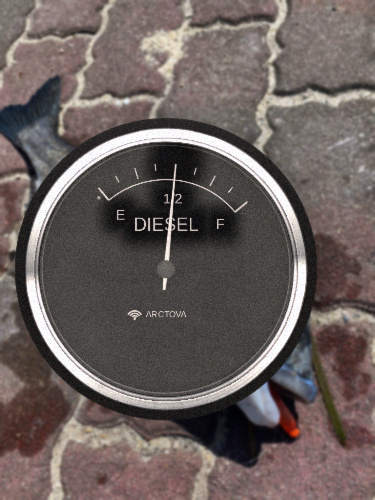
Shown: 0.5
